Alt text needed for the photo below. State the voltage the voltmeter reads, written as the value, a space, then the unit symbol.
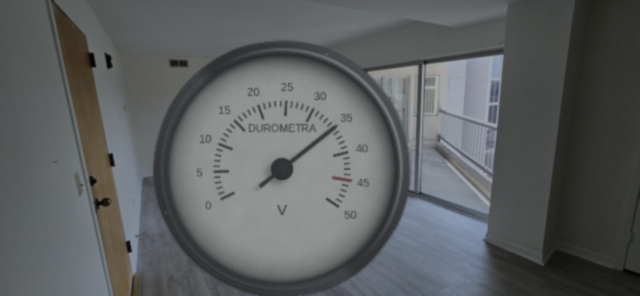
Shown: 35 V
